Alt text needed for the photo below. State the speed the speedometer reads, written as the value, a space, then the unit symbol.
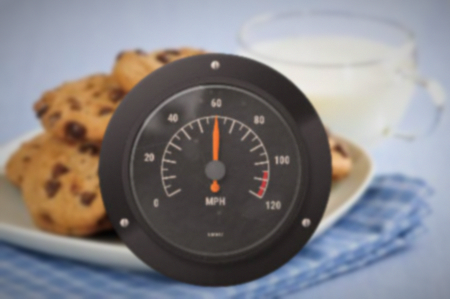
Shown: 60 mph
